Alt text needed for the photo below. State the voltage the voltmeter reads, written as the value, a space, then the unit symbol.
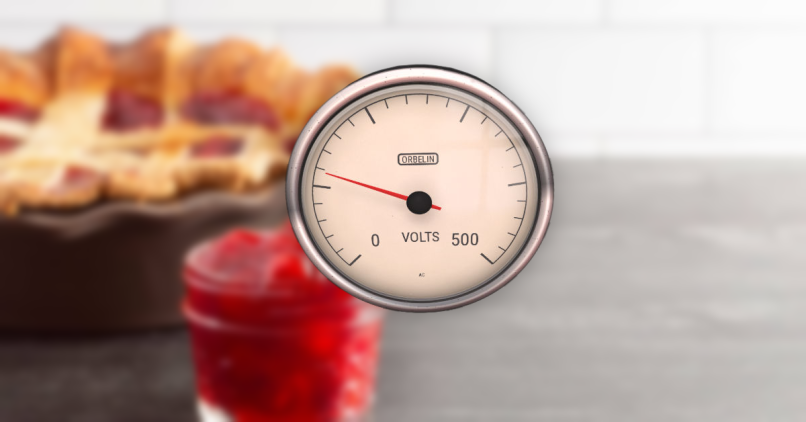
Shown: 120 V
